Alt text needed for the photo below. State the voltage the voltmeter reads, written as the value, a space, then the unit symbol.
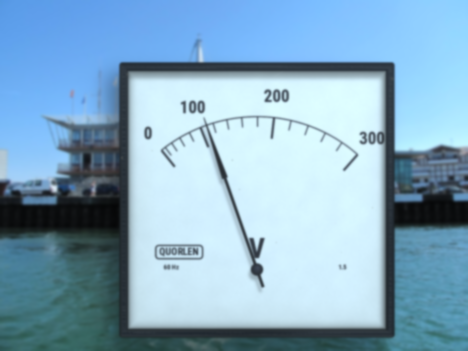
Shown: 110 V
